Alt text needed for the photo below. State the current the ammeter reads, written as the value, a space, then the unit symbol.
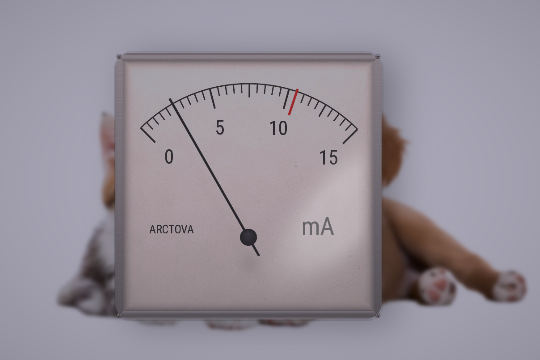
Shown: 2.5 mA
